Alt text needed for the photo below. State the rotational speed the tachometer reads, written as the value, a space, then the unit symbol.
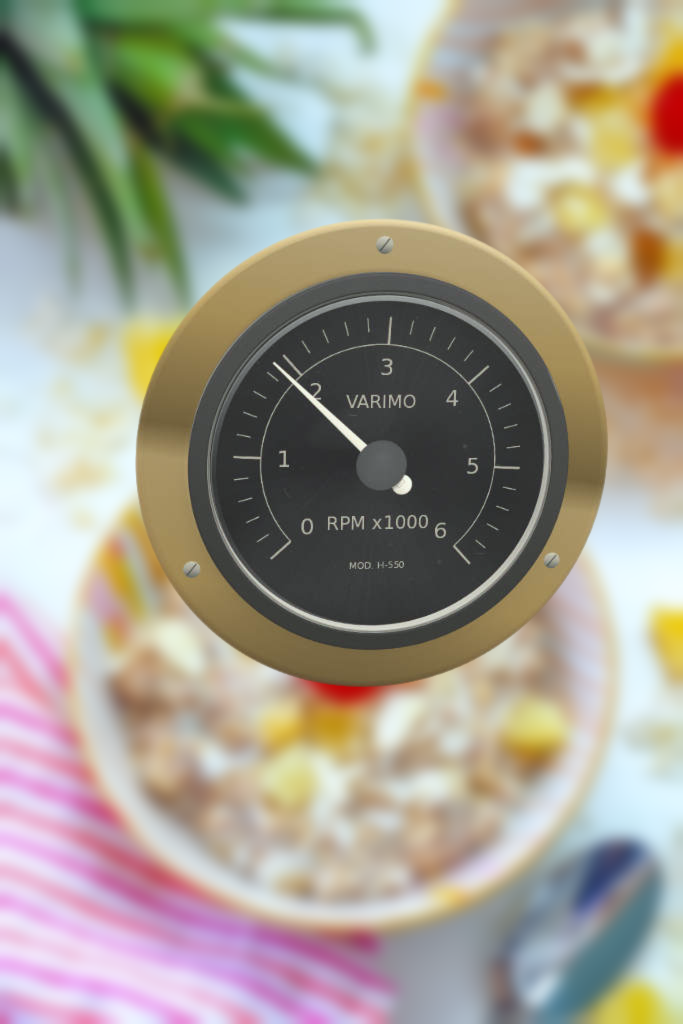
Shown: 1900 rpm
